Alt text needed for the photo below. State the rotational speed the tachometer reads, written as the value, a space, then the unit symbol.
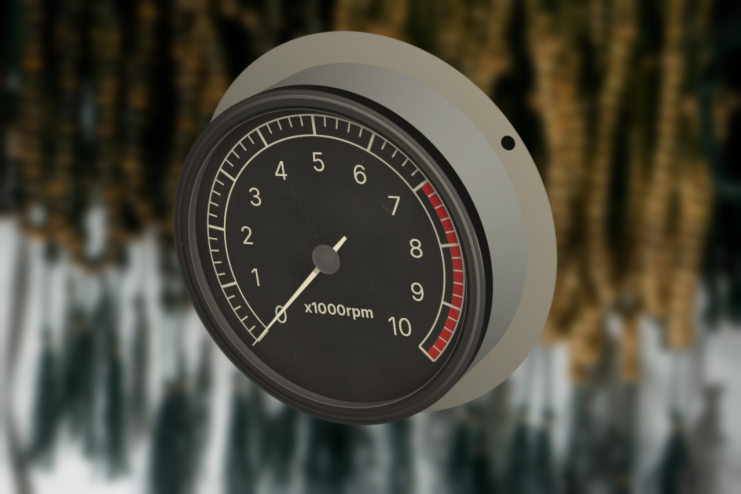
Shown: 0 rpm
